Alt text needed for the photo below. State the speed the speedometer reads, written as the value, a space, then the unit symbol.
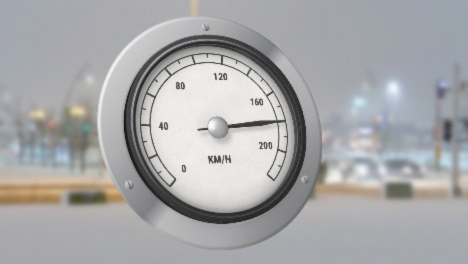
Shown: 180 km/h
